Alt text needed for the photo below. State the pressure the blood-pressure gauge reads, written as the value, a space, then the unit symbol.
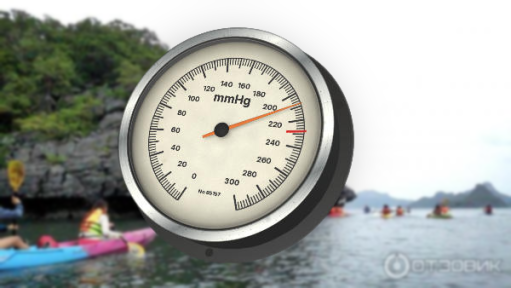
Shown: 210 mmHg
